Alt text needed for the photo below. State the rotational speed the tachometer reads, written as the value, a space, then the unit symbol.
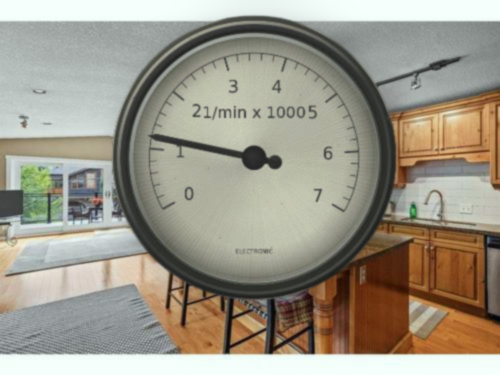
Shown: 1200 rpm
